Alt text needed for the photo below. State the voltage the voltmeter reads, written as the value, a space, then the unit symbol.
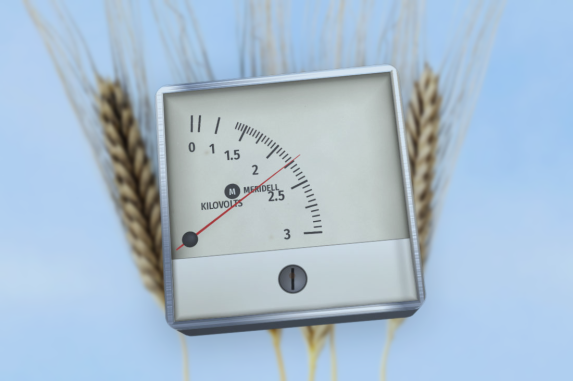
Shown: 2.25 kV
